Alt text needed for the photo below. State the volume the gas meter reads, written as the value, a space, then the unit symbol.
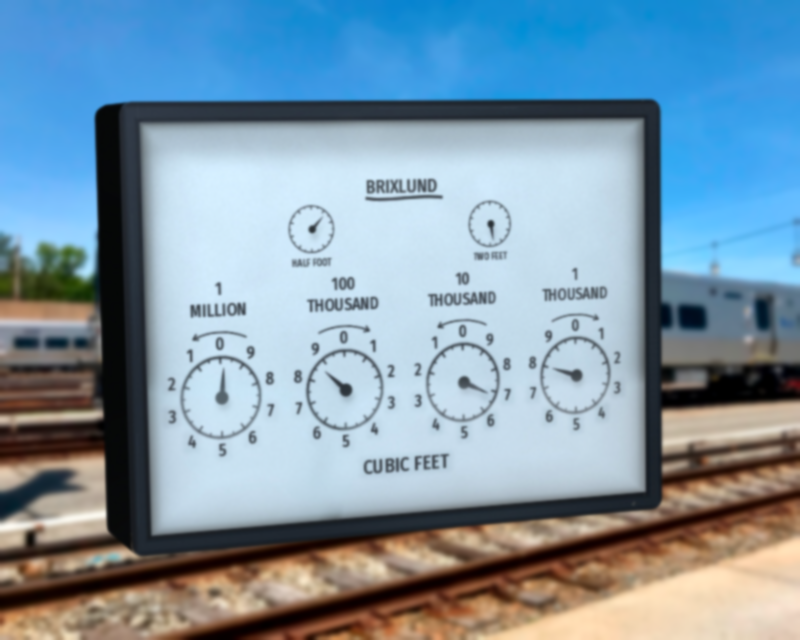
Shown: 986800 ft³
